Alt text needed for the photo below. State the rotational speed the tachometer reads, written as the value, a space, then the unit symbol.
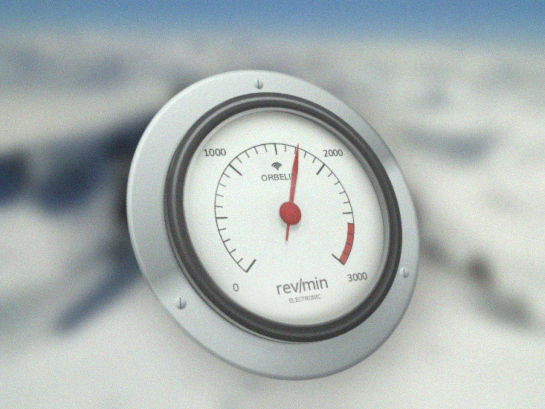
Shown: 1700 rpm
